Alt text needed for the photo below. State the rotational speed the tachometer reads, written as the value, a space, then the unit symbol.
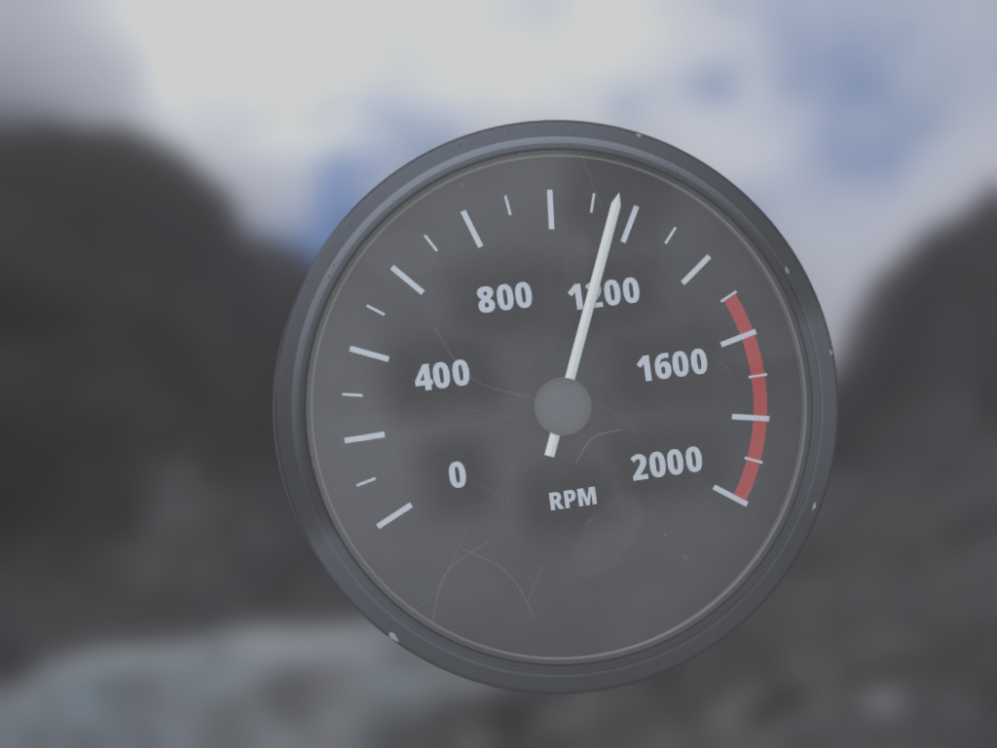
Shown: 1150 rpm
